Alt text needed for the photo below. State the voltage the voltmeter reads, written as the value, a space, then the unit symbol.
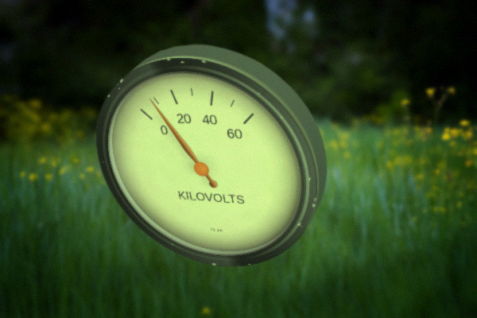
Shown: 10 kV
